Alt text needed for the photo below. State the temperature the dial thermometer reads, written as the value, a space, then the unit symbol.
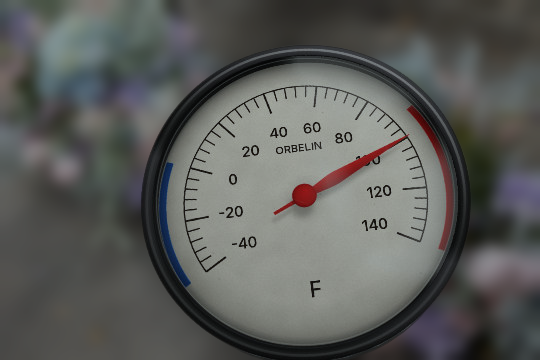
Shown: 100 °F
